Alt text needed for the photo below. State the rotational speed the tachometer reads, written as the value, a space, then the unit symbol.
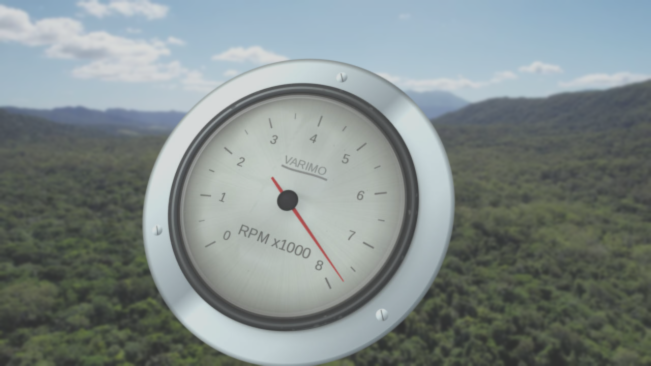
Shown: 7750 rpm
